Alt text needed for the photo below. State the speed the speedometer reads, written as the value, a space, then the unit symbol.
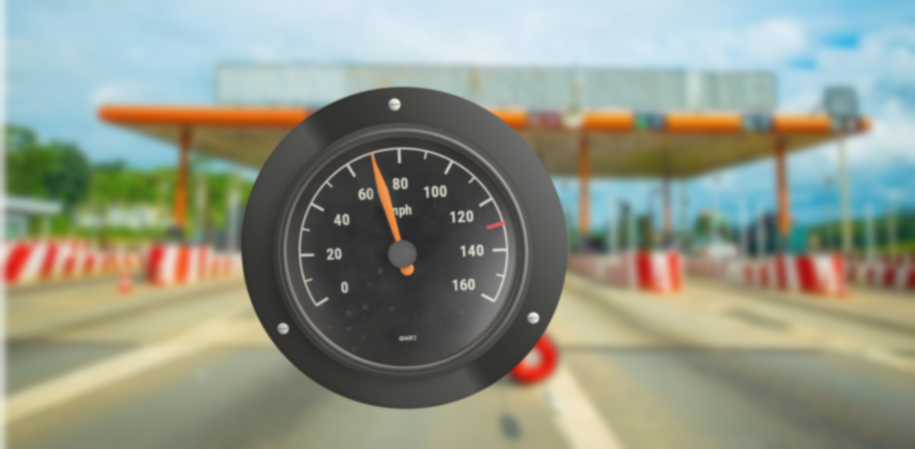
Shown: 70 mph
